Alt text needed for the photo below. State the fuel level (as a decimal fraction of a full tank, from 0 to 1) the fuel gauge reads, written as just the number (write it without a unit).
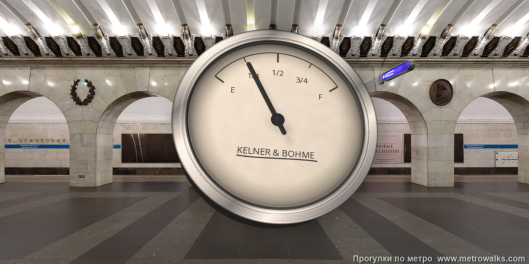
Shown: 0.25
